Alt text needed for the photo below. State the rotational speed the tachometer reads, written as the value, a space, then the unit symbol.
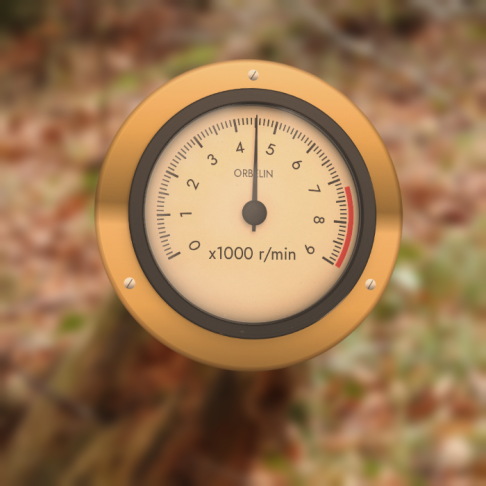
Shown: 4500 rpm
